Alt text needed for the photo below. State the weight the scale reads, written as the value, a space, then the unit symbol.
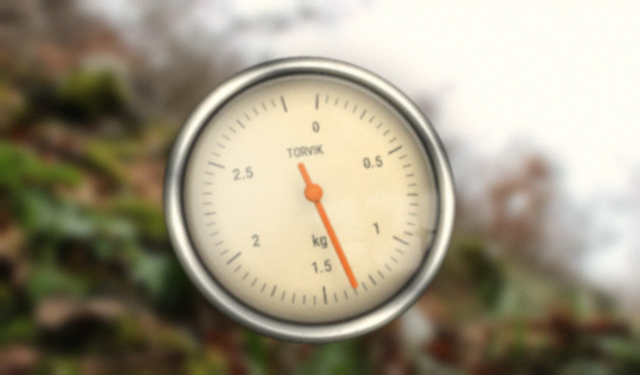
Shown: 1.35 kg
